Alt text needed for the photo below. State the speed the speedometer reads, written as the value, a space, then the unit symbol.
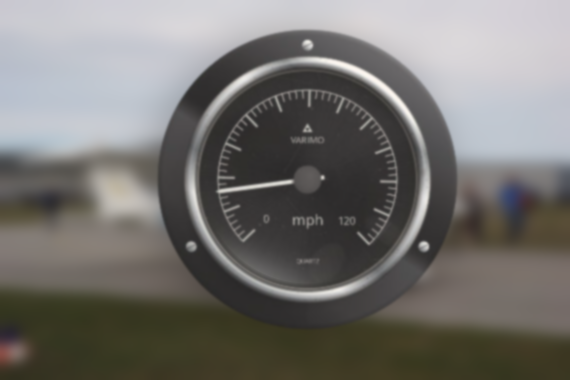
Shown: 16 mph
